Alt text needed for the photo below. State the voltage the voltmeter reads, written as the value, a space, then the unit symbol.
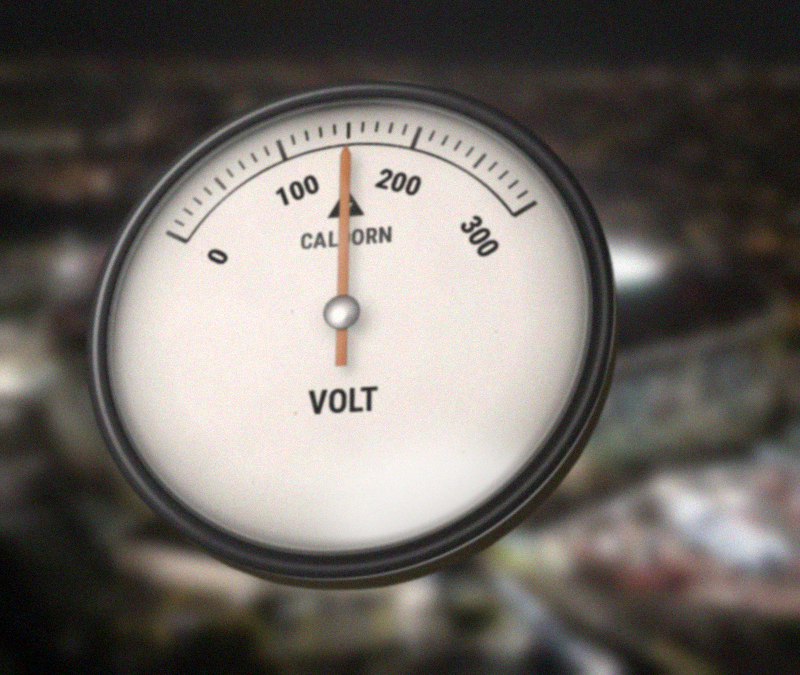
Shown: 150 V
